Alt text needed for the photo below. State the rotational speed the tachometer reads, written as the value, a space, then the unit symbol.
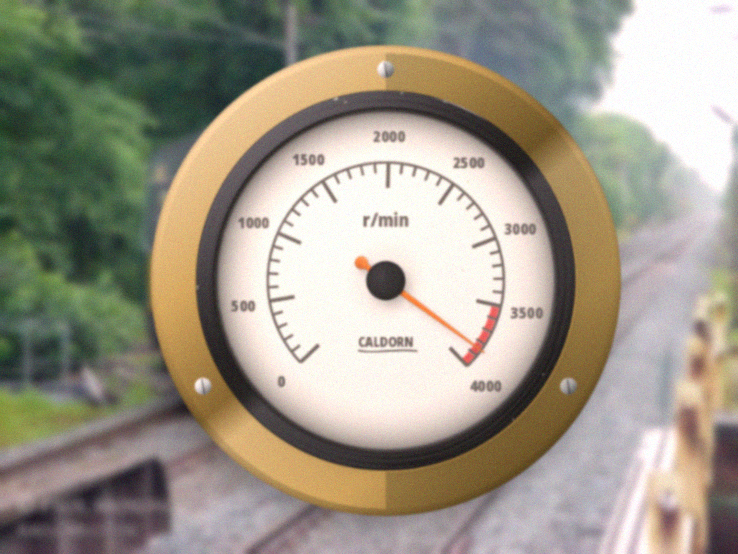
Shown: 3850 rpm
